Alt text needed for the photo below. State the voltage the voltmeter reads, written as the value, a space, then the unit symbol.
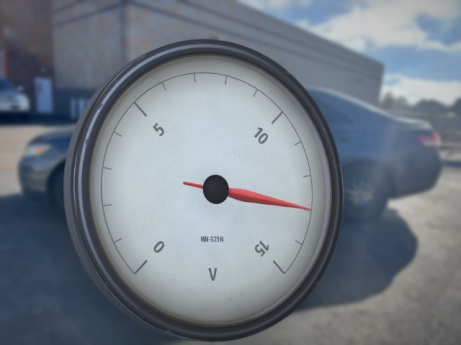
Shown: 13 V
